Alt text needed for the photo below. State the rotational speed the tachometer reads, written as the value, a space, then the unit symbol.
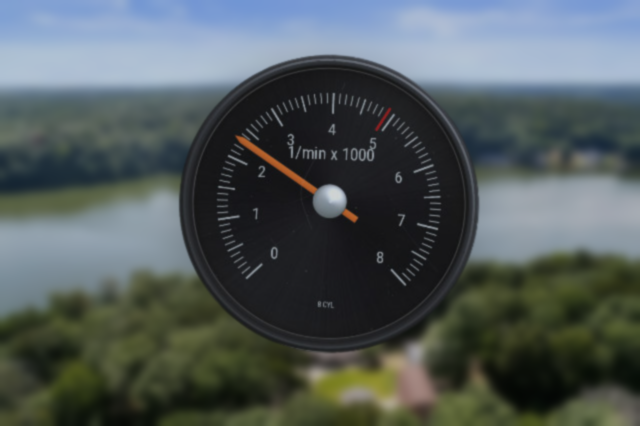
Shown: 2300 rpm
